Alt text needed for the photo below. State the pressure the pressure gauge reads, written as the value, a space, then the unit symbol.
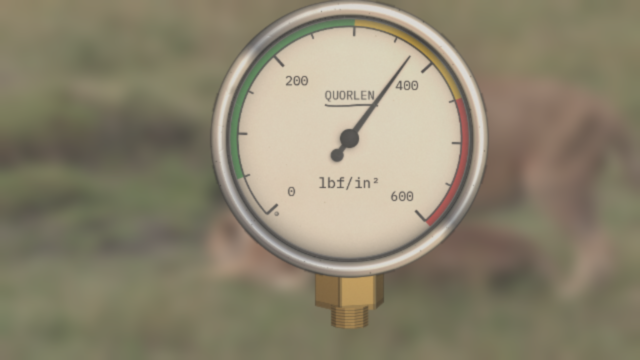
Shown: 375 psi
